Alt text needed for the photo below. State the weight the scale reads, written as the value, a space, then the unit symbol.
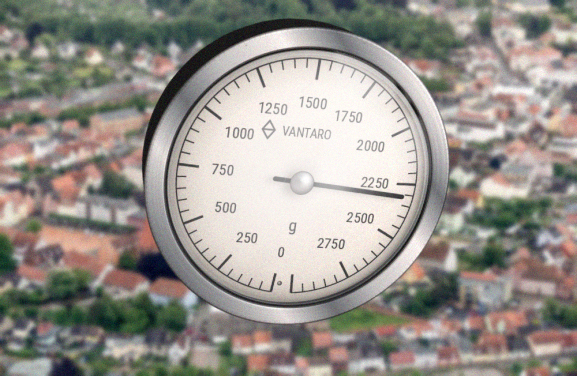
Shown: 2300 g
